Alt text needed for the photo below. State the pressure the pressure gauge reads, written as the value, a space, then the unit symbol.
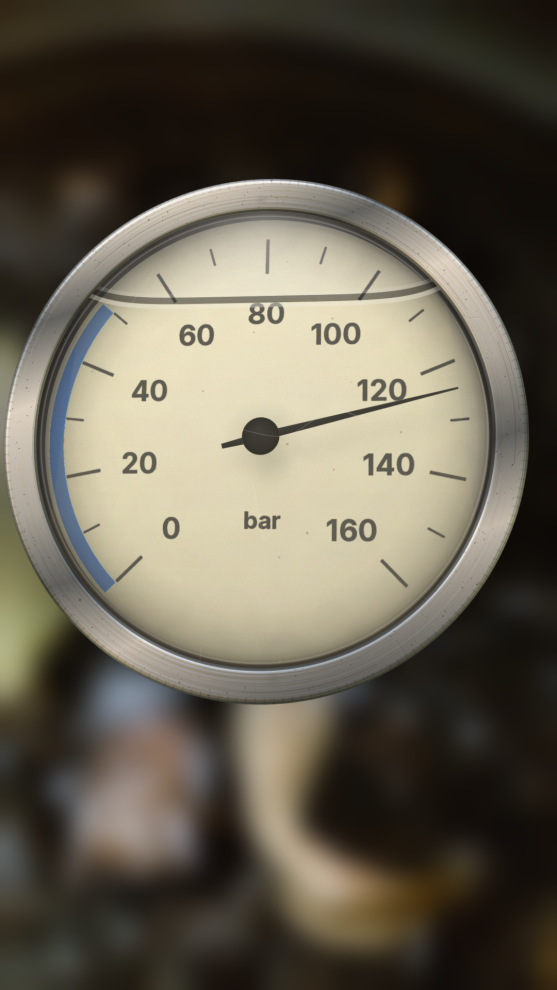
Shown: 125 bar
